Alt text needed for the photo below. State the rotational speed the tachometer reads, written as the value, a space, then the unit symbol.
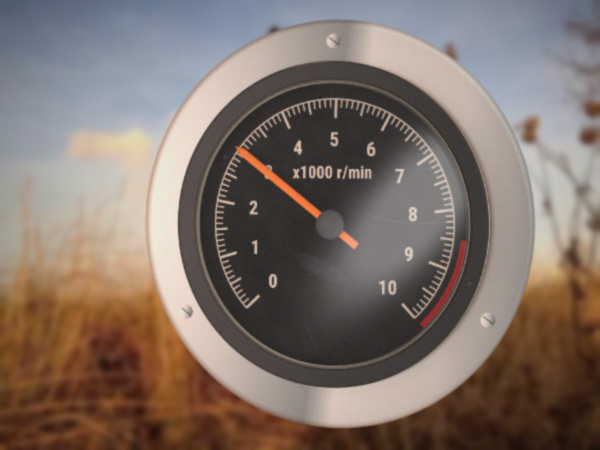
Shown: 3000 rpm
